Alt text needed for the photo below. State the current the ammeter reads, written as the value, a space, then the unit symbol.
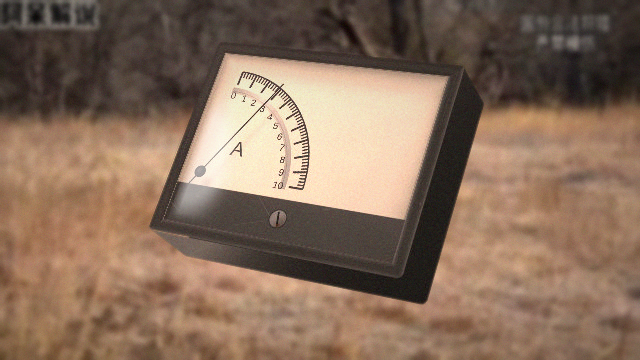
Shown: 3 A
